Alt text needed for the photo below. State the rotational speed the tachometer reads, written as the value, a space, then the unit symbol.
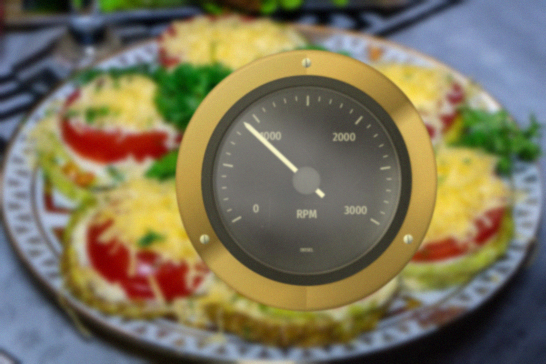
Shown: 900 rpm
